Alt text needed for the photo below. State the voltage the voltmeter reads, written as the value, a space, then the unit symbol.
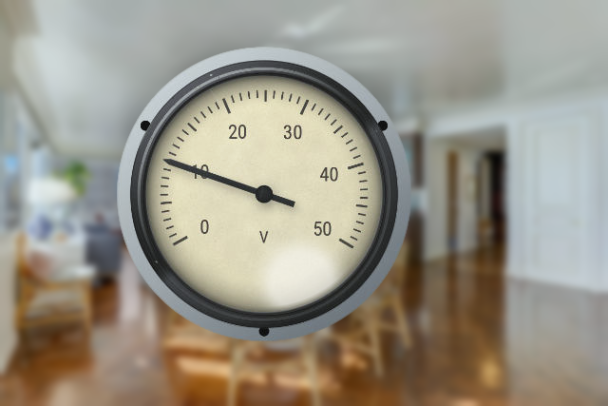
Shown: 10 V
